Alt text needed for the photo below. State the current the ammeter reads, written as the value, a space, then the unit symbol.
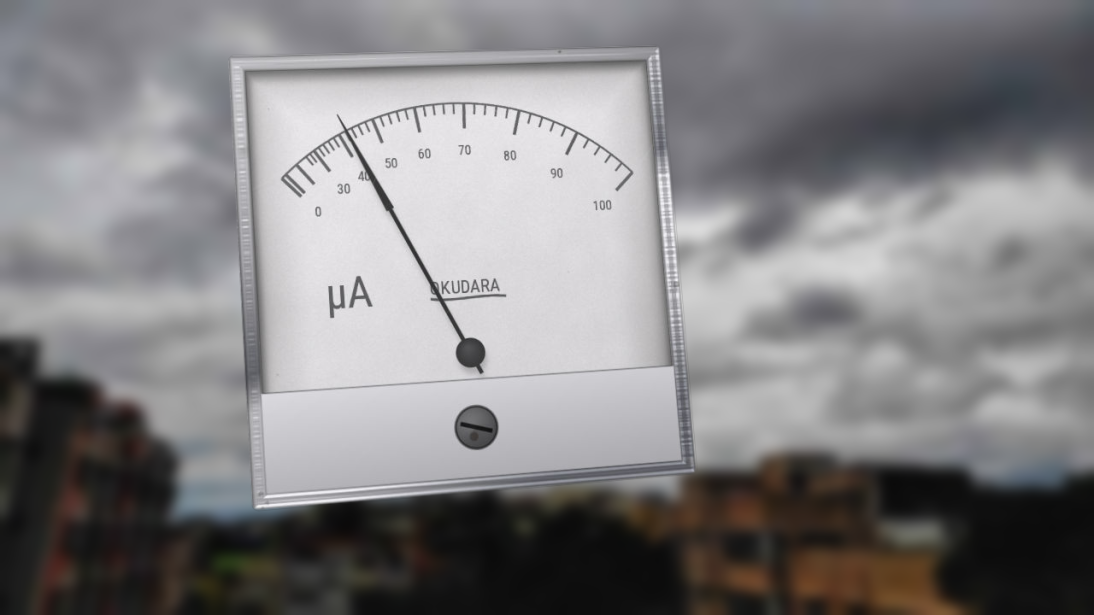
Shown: 42 µA
